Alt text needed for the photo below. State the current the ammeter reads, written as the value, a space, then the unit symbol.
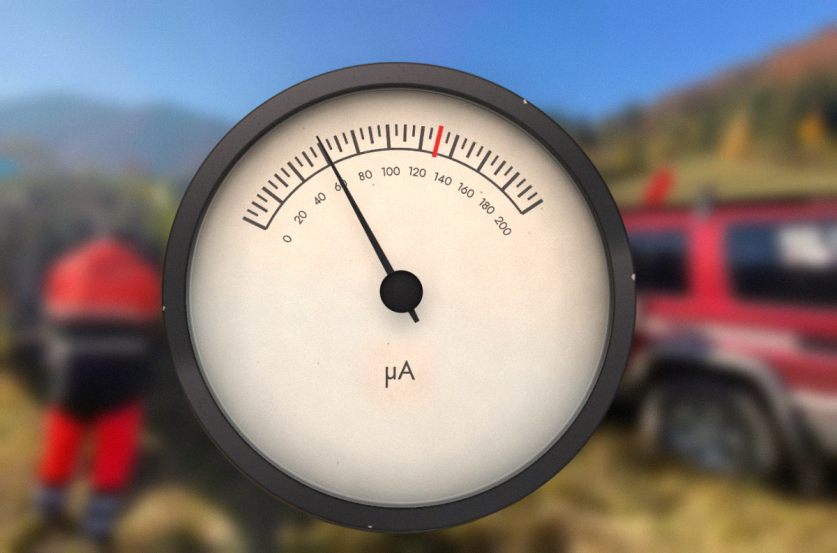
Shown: 60 µA
